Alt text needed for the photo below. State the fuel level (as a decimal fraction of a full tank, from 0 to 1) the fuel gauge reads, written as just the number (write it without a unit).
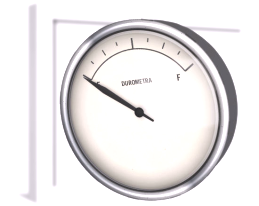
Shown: 0
